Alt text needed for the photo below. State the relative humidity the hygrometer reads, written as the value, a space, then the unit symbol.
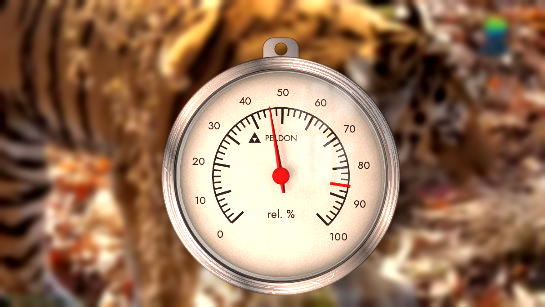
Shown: 46 %
